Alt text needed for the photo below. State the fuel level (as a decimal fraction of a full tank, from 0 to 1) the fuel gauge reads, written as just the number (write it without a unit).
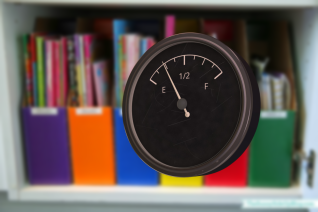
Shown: 0.25
